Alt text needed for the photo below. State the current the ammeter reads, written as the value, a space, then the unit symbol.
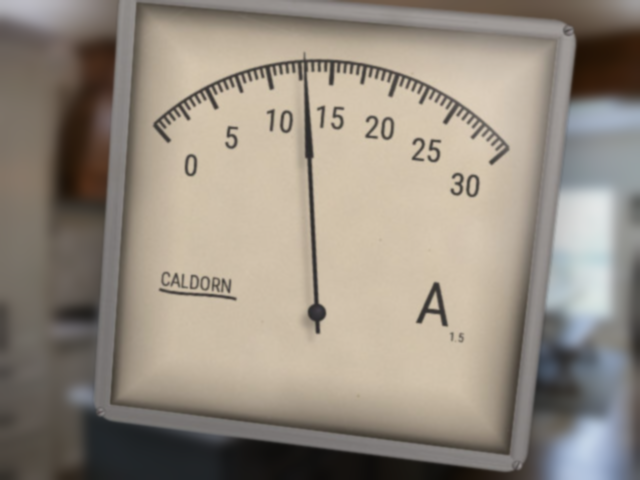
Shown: 13 A
